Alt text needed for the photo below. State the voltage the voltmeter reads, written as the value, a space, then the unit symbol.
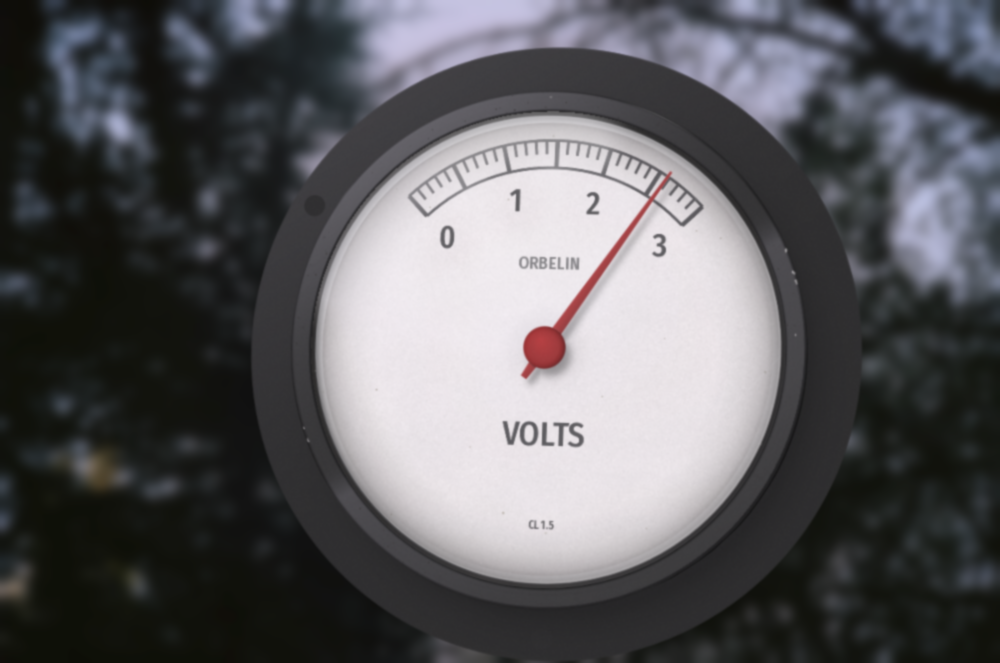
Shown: 2.6 V
